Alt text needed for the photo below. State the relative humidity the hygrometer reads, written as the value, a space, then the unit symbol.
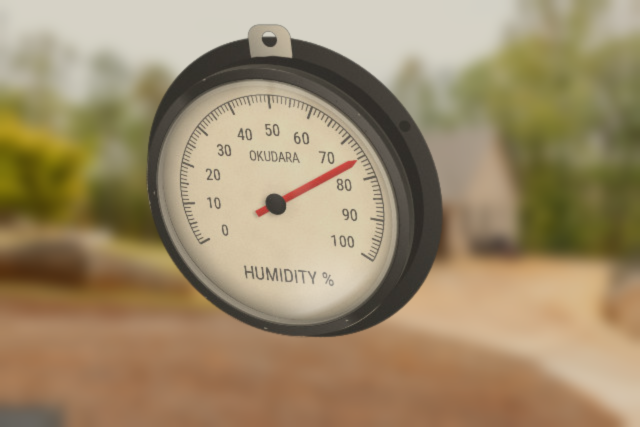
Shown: 75 %
